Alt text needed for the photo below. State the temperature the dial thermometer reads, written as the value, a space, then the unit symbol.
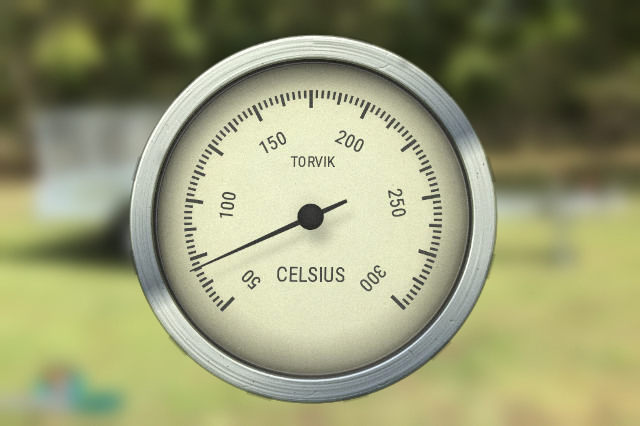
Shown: 70 °C
